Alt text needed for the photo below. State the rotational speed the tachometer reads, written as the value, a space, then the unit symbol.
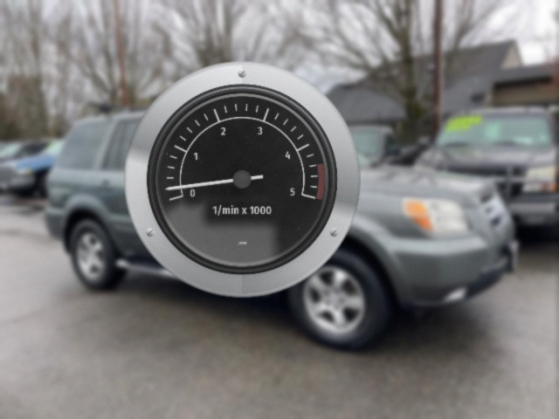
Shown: 200 rpm
